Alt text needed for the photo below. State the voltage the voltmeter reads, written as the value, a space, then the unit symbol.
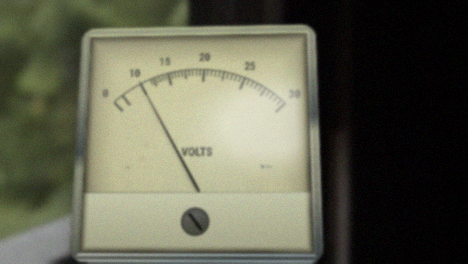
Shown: 10 V
